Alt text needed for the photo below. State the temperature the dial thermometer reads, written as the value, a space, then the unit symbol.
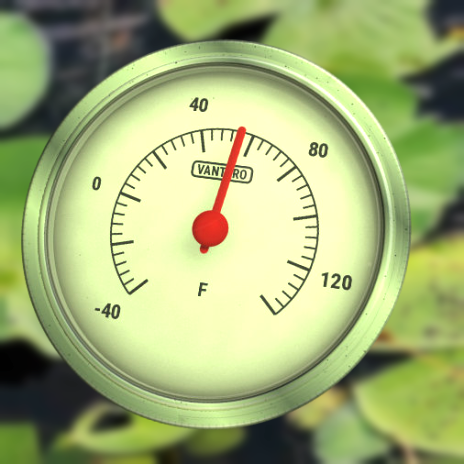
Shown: 56 °F
